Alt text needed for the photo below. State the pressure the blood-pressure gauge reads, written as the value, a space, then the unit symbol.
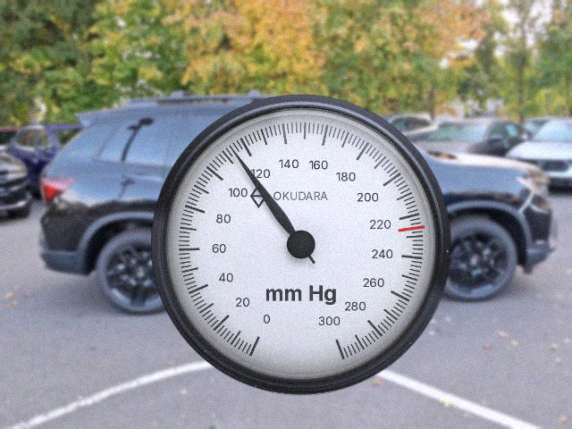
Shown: 114 mmHg
